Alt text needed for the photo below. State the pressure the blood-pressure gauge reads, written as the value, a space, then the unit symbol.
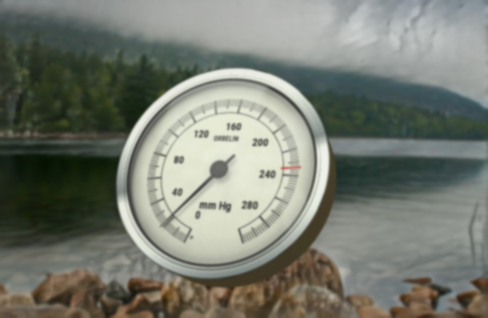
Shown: 20 mmHg
